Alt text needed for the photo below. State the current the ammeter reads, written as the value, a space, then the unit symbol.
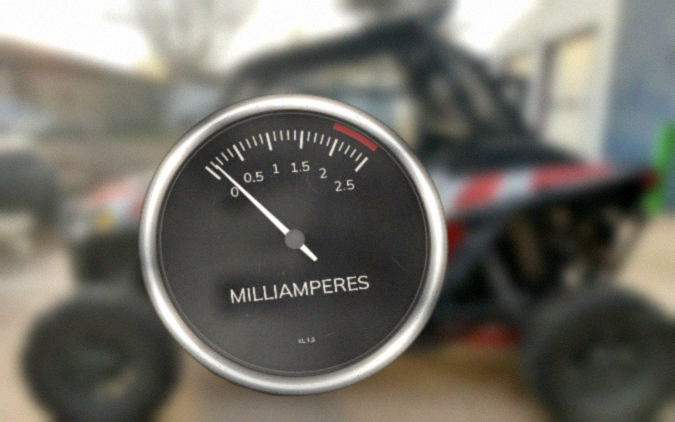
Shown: 0.1 mA
